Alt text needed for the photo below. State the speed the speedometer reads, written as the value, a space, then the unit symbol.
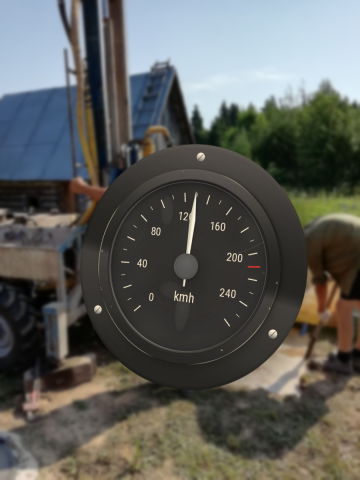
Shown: 130 km/h
